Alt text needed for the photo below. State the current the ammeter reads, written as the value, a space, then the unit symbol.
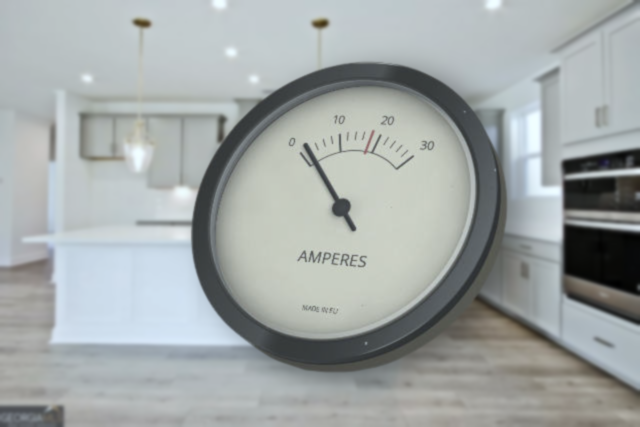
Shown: 2 A
